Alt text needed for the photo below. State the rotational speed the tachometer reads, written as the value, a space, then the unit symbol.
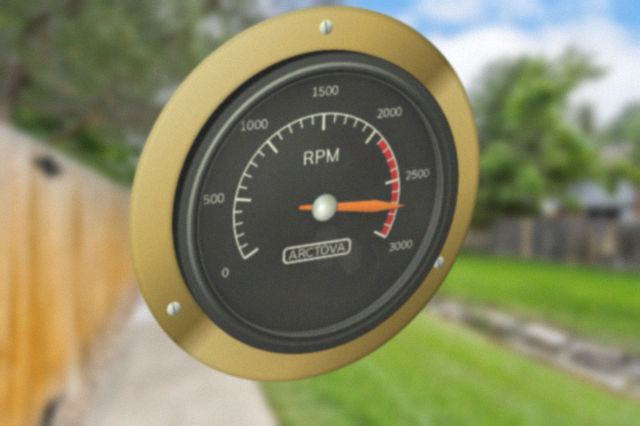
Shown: 2700 rpm
